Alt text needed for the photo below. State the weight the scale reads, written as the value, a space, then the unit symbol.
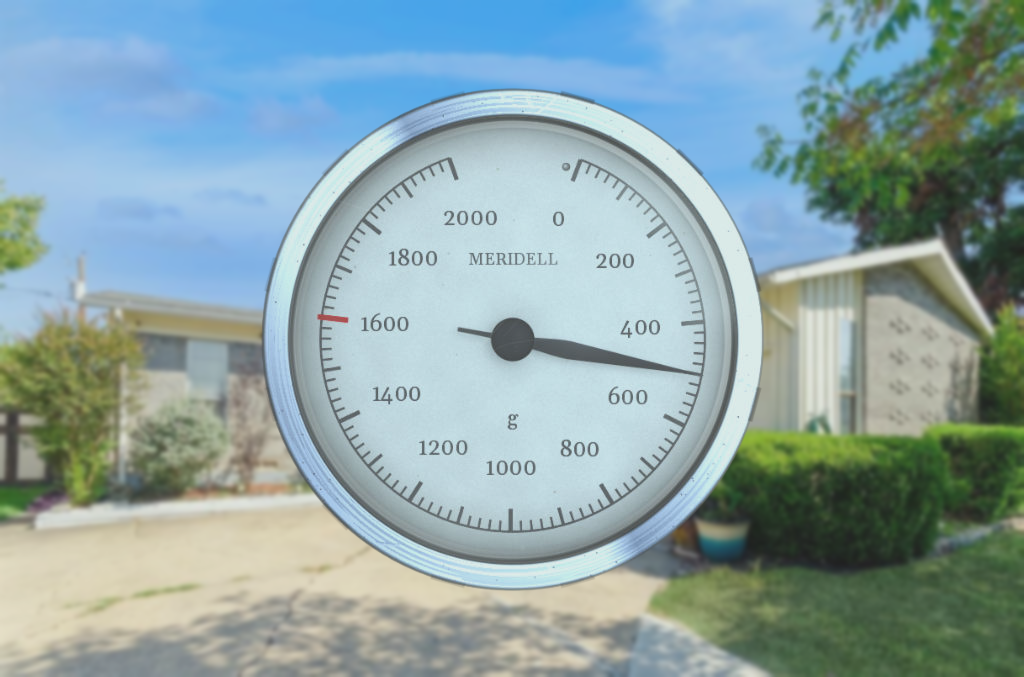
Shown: 500 g
